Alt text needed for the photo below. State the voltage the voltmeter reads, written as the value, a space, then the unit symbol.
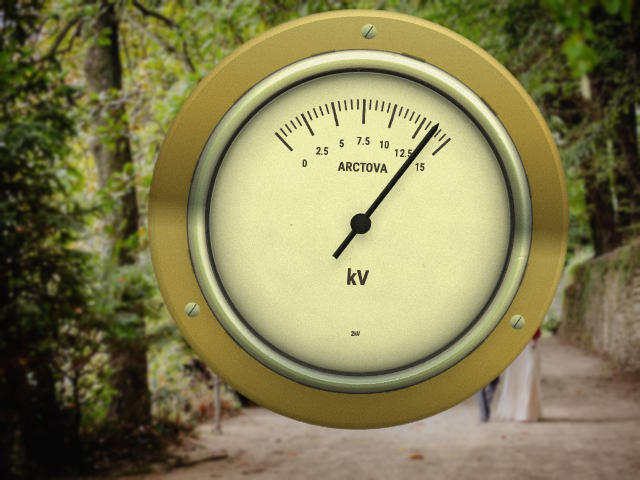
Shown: 13.5 kV
